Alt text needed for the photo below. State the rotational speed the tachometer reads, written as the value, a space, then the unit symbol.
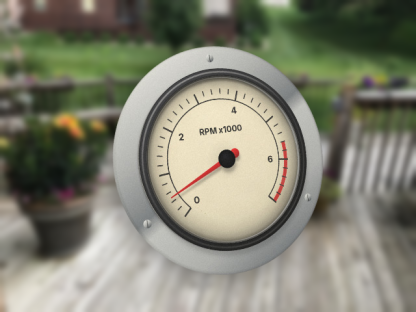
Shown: 500 rpm
